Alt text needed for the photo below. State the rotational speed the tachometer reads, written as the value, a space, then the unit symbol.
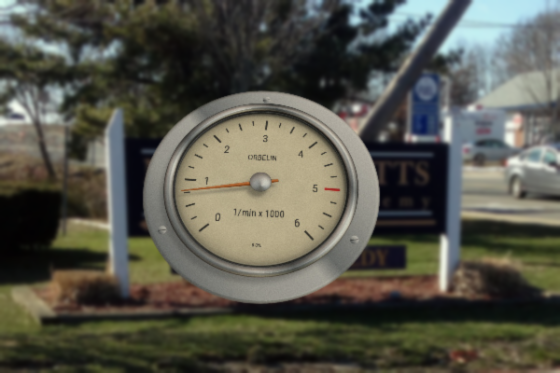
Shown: 750 rpm
